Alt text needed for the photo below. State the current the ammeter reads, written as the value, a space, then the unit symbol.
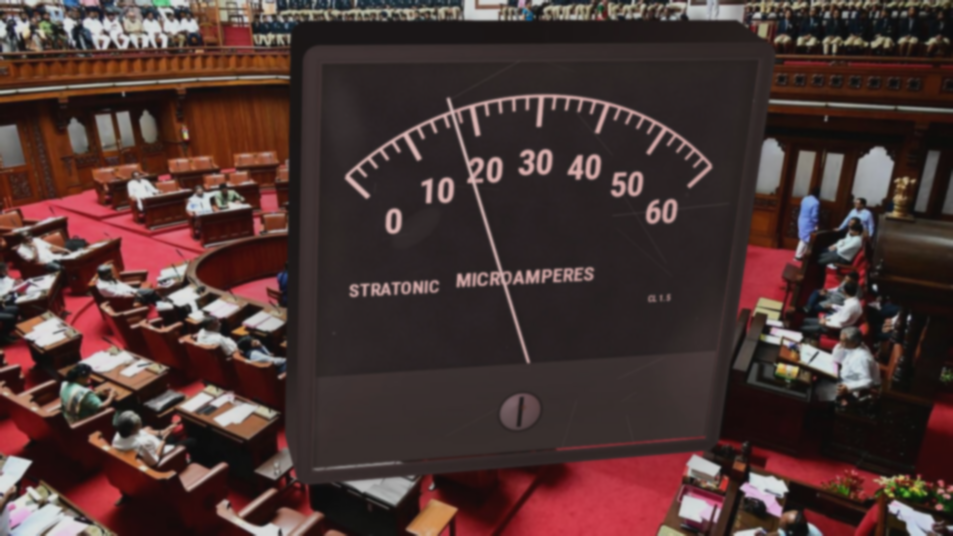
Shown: 17 µA
